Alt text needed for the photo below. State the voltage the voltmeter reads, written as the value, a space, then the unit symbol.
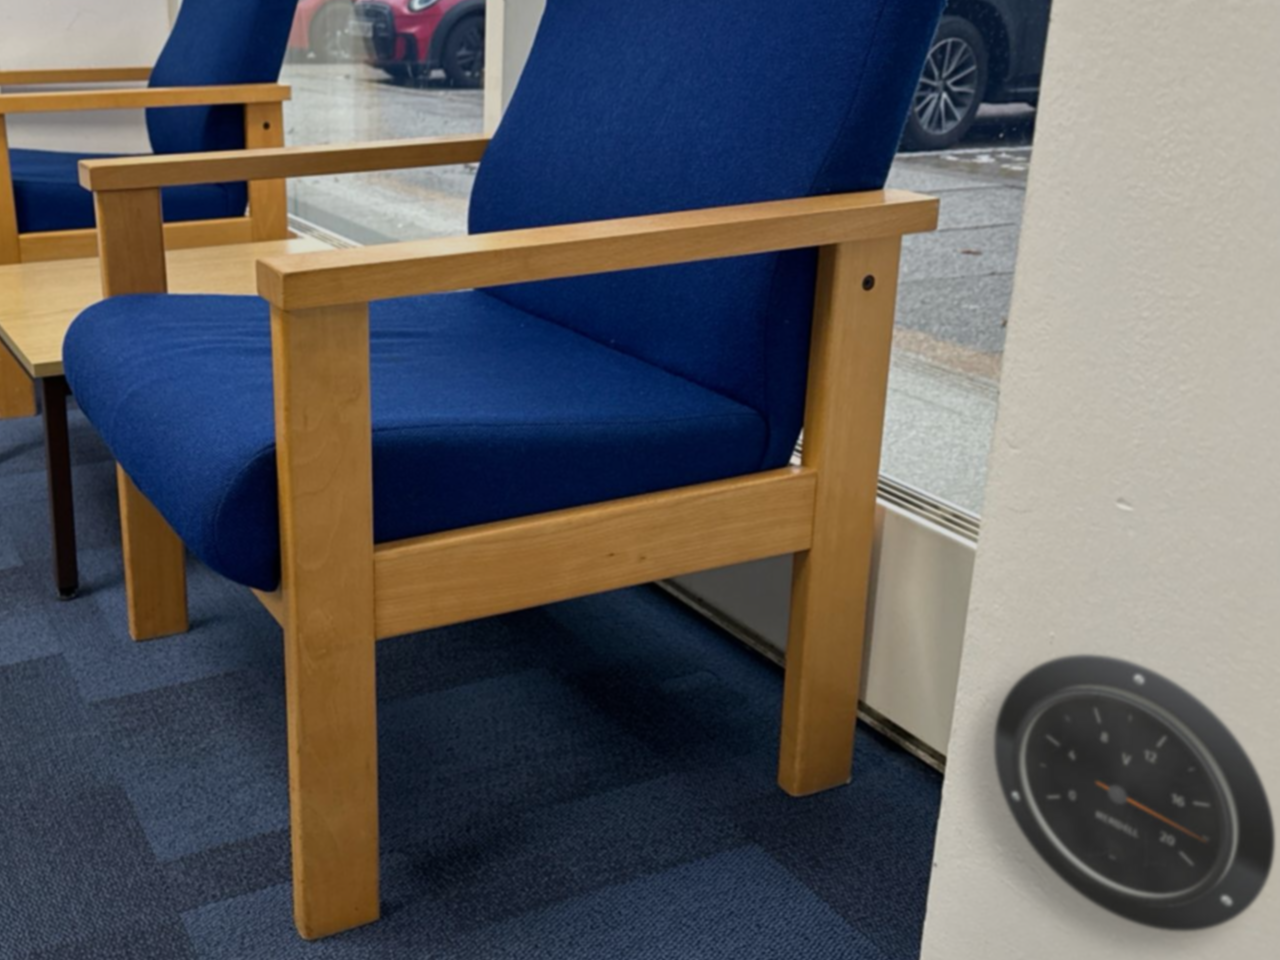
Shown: 18 V
